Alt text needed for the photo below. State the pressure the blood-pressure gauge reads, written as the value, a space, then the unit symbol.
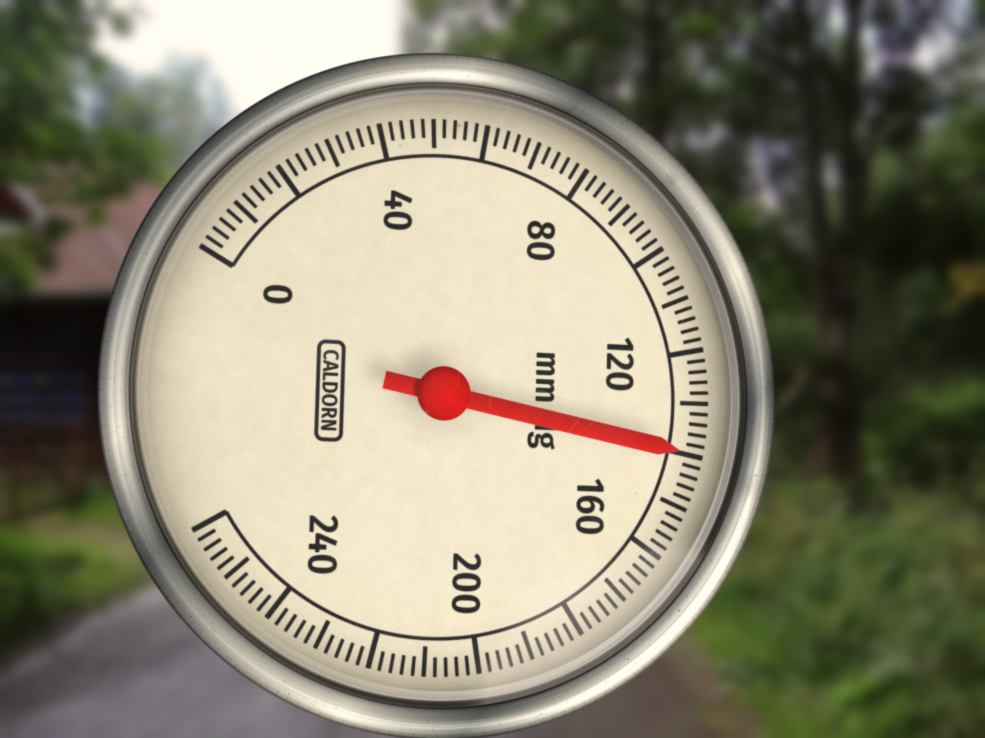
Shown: 140 mmHg
